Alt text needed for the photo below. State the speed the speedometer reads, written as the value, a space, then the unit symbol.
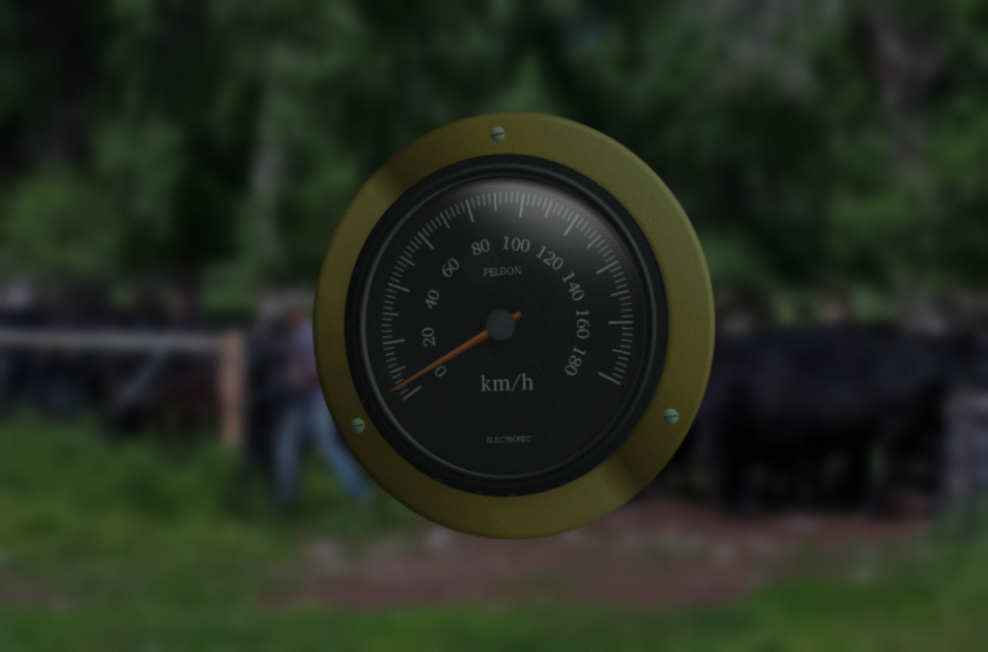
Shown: 4 km/h
